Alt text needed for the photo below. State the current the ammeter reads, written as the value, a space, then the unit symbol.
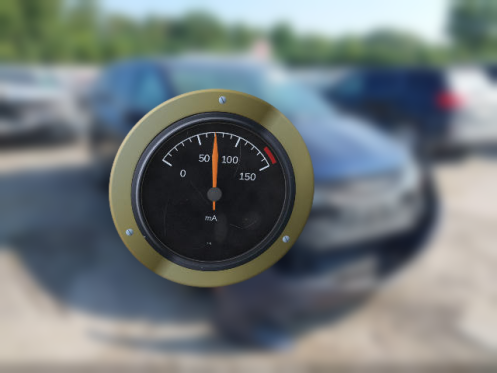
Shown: 70 mA
